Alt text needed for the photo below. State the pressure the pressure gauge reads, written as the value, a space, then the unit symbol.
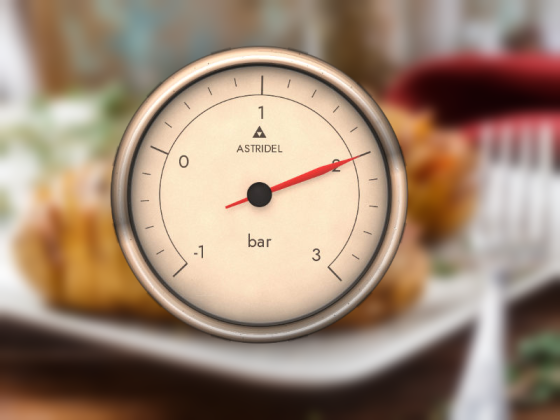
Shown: 2 bar
